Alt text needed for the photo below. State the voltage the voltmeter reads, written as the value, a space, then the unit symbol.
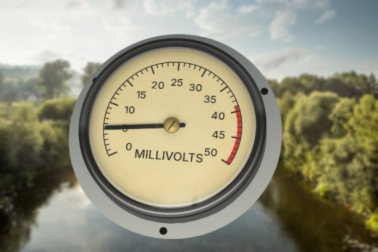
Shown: 5 mV
